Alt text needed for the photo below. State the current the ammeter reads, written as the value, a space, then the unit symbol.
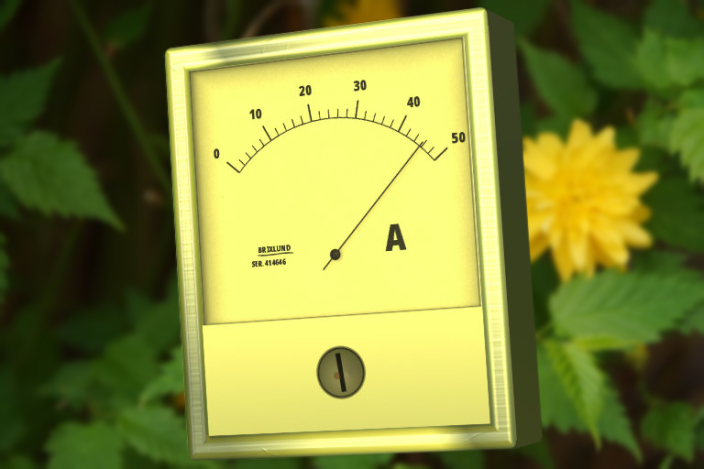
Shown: 46 A
